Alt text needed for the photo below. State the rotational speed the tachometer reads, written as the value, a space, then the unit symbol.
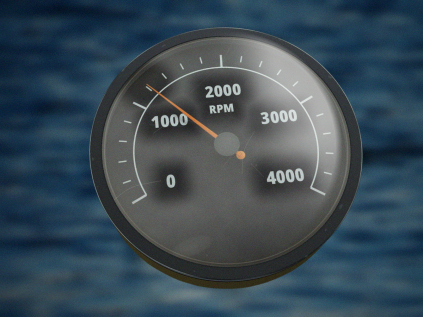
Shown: 1200 rpm
